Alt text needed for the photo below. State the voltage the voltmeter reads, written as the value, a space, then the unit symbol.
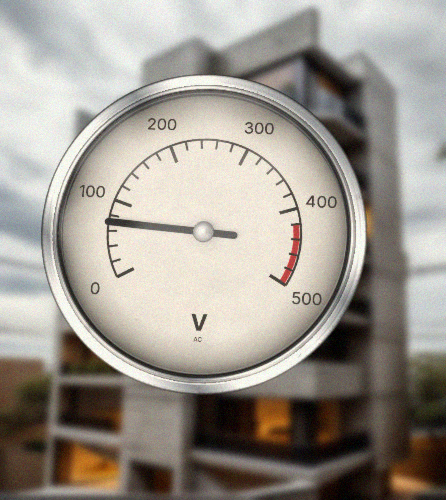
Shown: 70 V
